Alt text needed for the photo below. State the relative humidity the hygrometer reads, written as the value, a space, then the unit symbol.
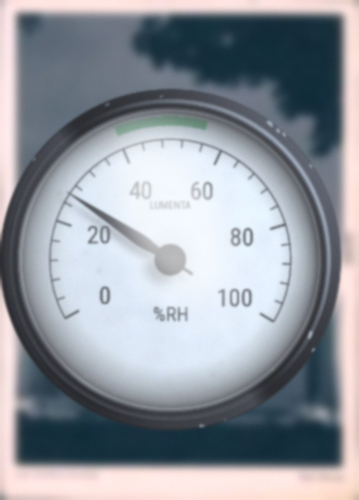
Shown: 26 %
